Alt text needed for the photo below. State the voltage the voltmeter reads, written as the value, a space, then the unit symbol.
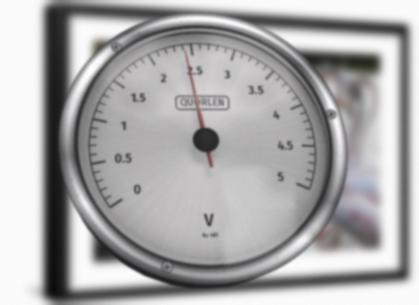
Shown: 2.4 V
